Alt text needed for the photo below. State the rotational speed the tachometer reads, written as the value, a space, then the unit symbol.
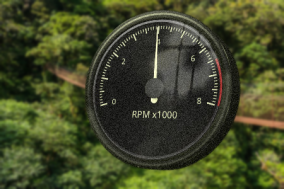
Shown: 4000 rpm
